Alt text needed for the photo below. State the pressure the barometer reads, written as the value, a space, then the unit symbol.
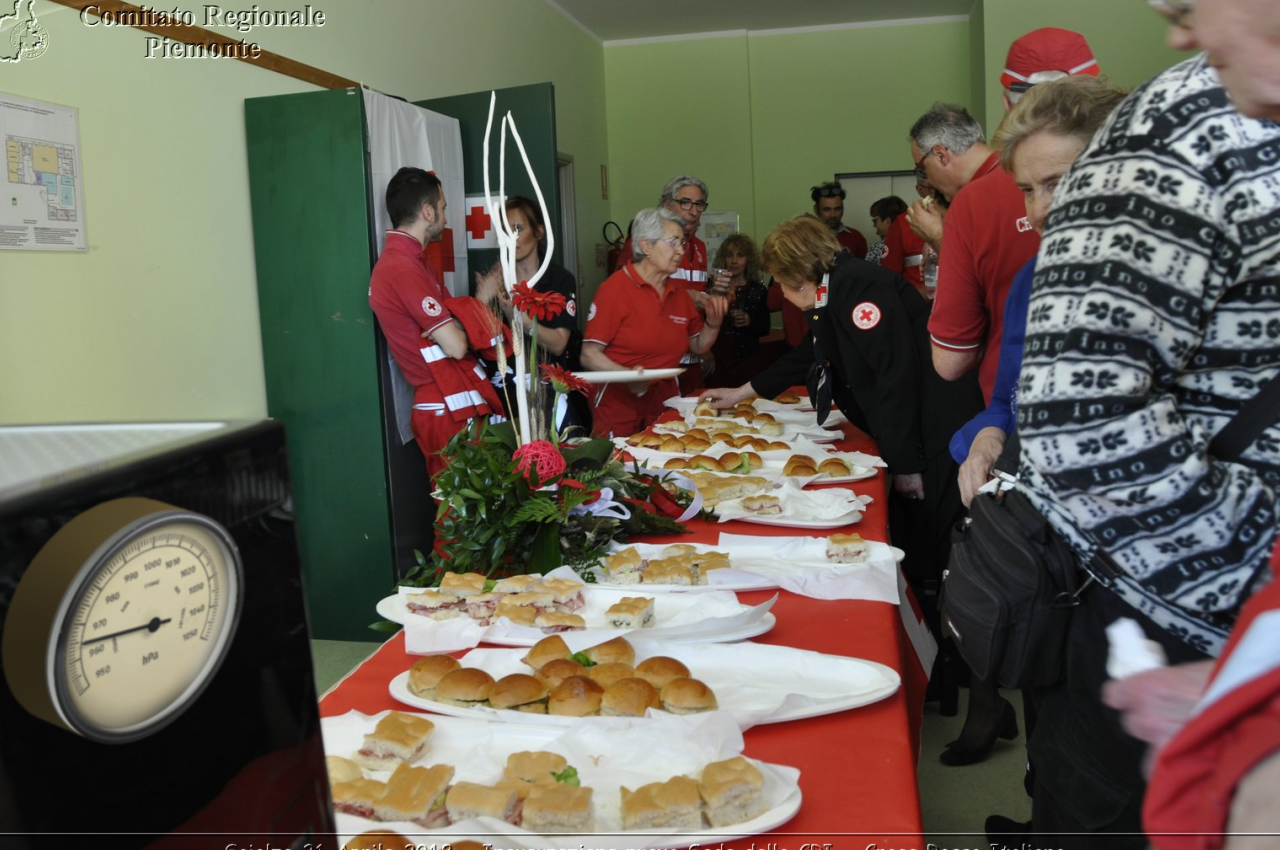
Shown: 965 hPa
